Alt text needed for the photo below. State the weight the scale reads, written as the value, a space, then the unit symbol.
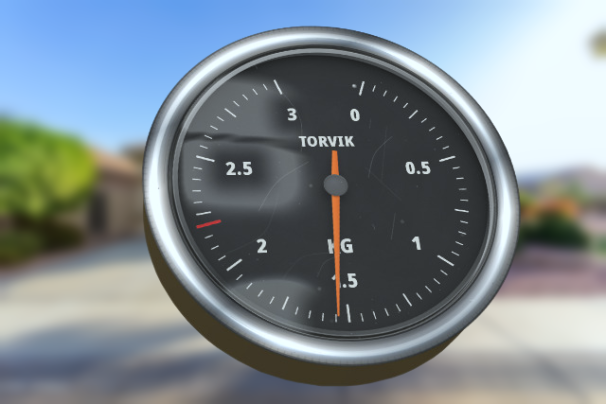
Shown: 1.55 kg
